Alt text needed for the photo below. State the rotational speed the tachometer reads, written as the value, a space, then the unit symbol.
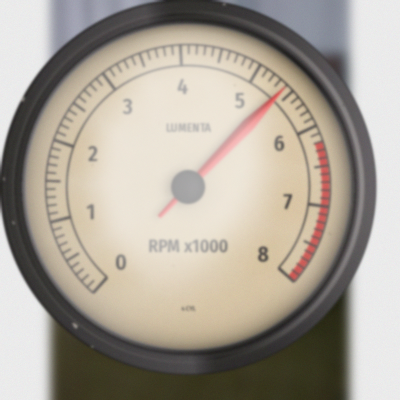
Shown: 5400 rpm
